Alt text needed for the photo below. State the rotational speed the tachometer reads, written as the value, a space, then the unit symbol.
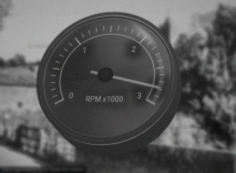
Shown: 2800 rpm
